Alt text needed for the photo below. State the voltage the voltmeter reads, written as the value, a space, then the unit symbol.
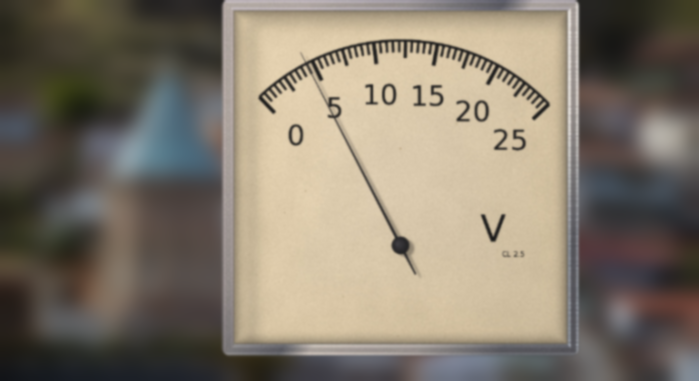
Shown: 4.5 V
